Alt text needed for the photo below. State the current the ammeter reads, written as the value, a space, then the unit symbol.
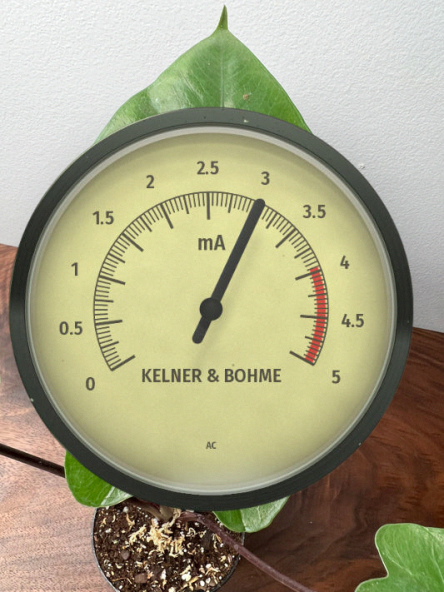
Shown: 3.05 mA
